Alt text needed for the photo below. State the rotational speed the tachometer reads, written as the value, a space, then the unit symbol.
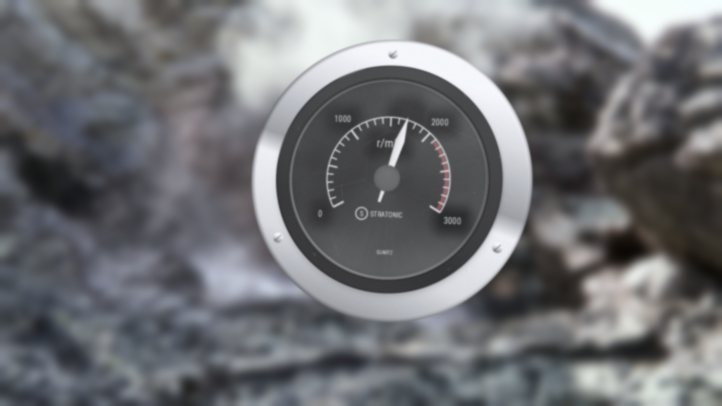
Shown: 1700 rpm
